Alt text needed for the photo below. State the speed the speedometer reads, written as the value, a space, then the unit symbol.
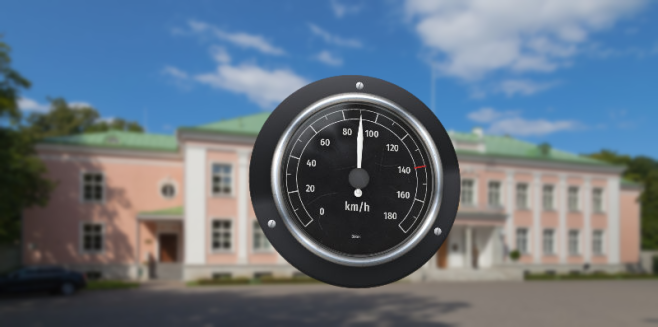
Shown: 90 km/h
